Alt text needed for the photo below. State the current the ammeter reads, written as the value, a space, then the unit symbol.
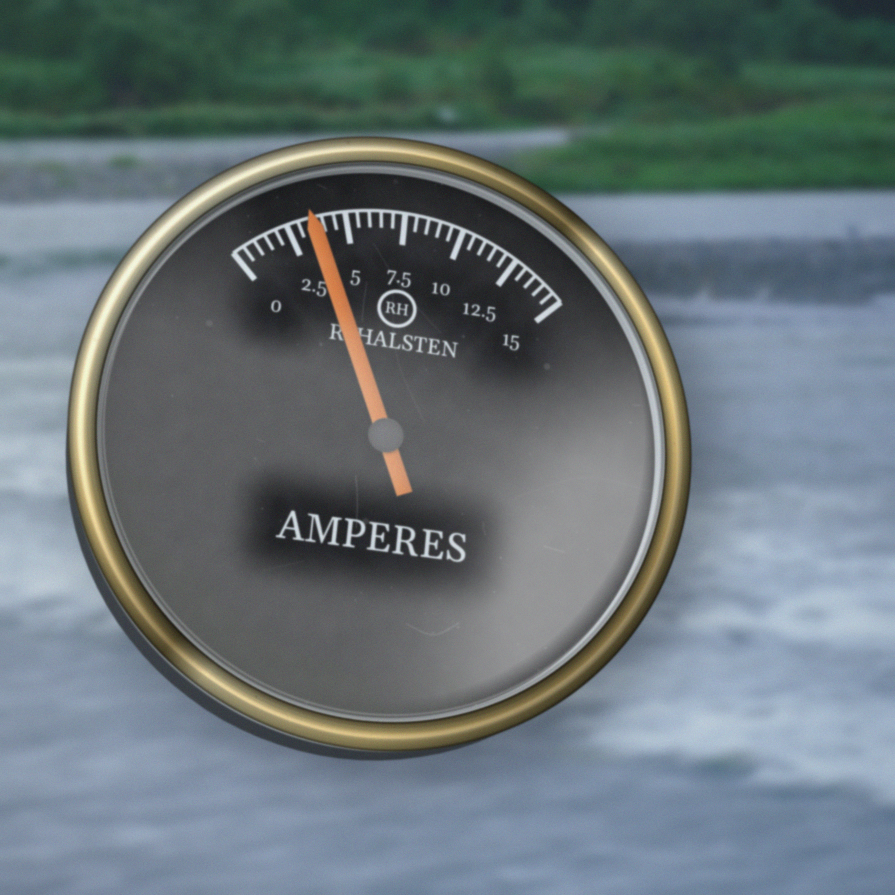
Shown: 3.5 A
